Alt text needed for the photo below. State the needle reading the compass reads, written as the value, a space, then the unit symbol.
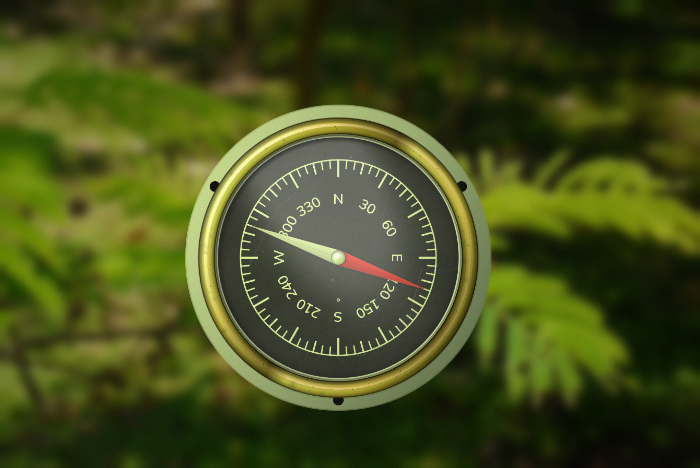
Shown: 110 °
